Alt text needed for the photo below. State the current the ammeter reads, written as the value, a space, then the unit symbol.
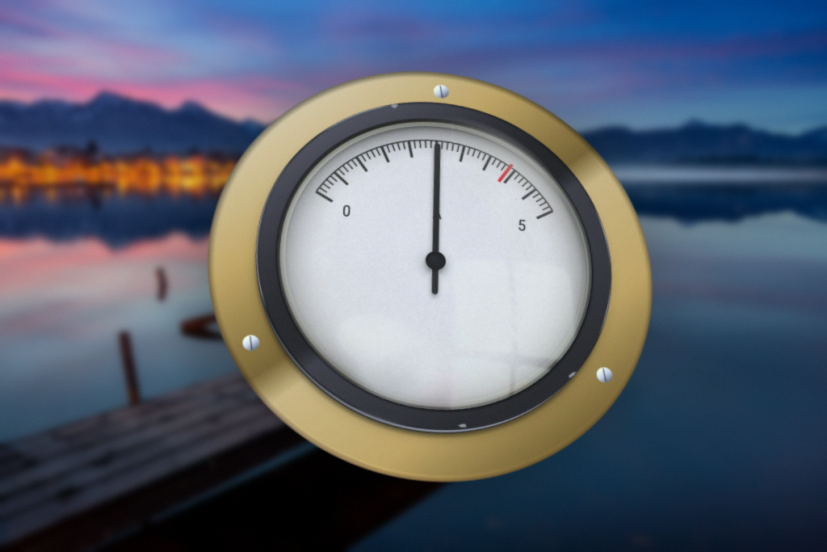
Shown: 2.5 A
